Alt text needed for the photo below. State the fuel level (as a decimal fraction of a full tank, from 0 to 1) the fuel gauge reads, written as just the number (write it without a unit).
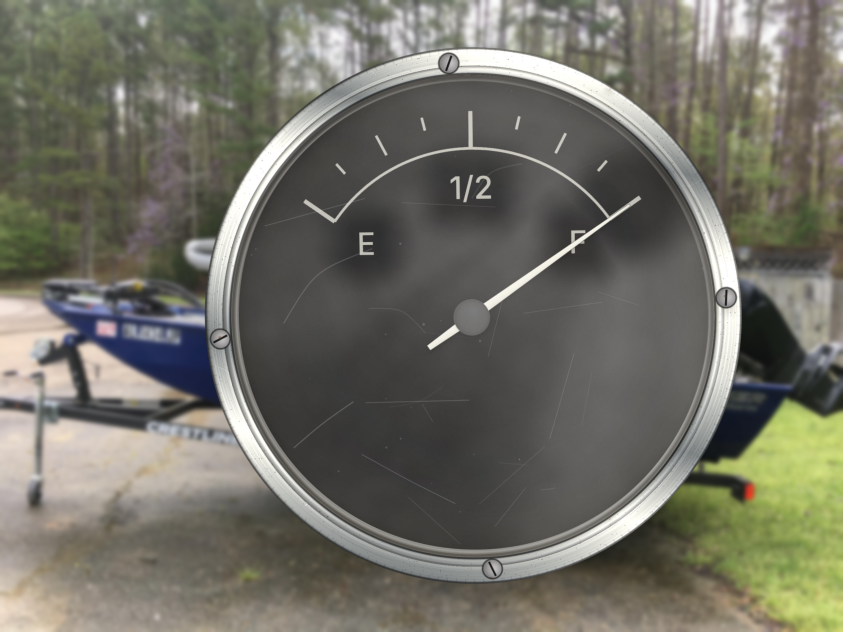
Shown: 1
